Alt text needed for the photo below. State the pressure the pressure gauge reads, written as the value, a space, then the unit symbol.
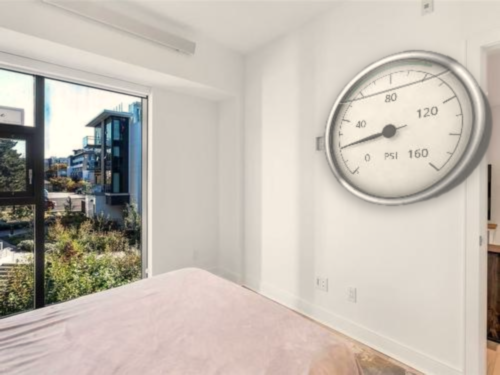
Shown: 20 psi
